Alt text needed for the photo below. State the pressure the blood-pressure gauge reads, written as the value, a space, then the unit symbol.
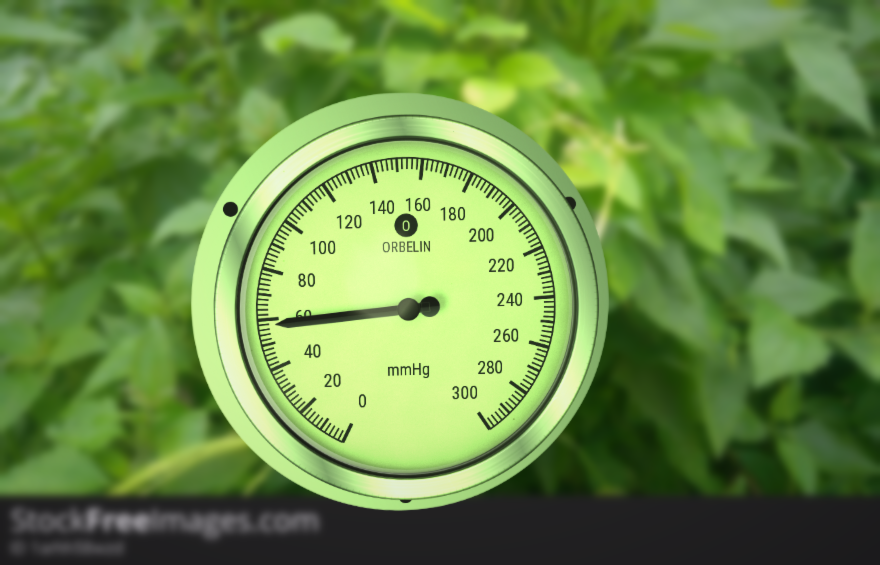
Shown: 58 mmHg
